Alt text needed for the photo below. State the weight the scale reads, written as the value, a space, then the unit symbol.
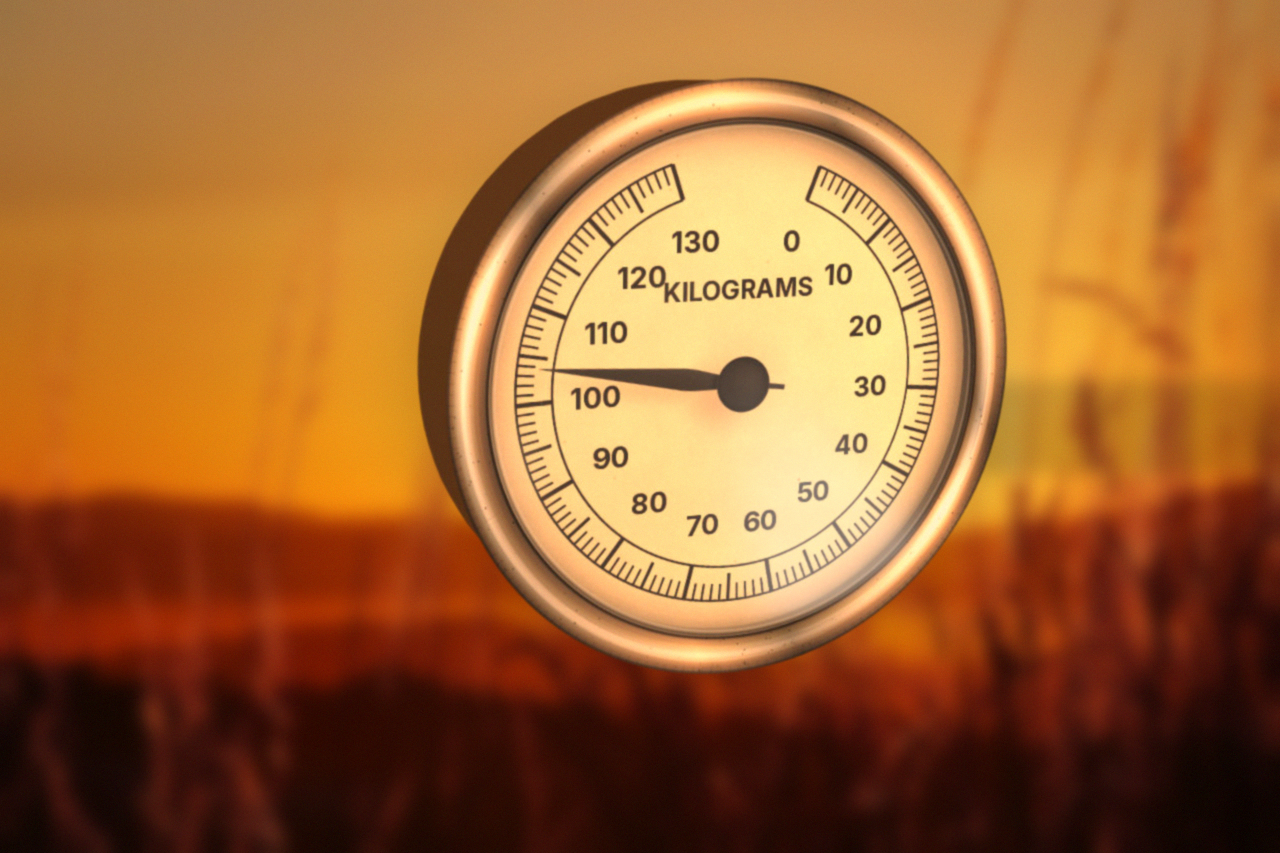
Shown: 104 kg
